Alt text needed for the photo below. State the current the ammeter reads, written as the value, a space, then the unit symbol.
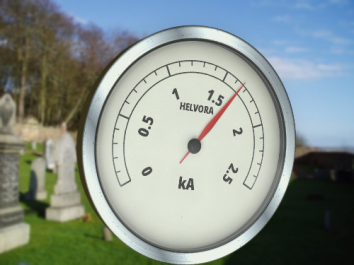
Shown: 1.65 kA
